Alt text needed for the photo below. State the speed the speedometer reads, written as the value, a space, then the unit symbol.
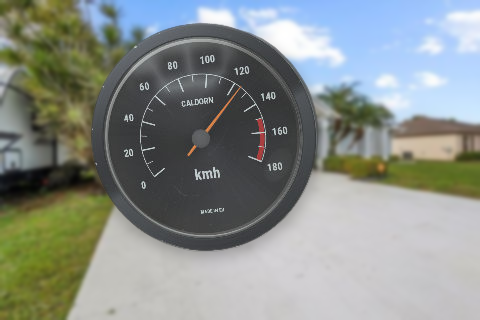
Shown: 125 km/h
